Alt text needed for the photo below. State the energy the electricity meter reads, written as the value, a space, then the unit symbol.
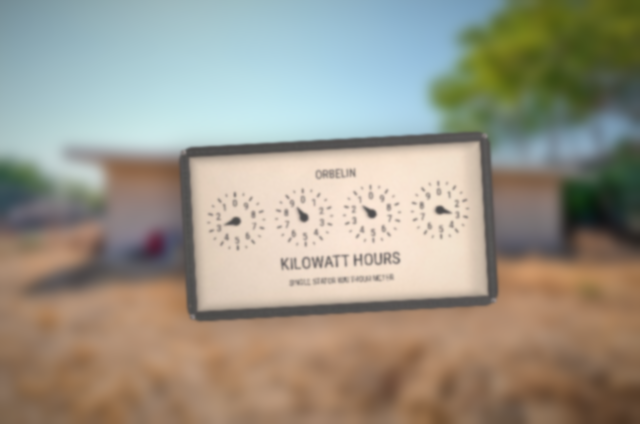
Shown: 2913 kWh
